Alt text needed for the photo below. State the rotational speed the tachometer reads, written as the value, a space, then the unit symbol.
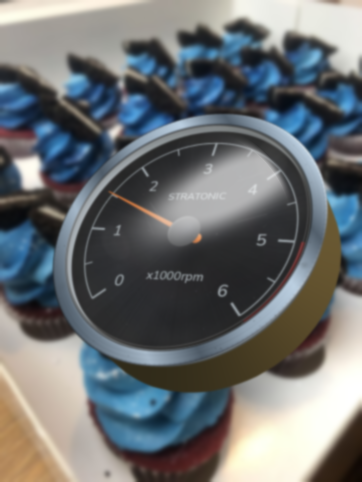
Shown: 1500 rpm
